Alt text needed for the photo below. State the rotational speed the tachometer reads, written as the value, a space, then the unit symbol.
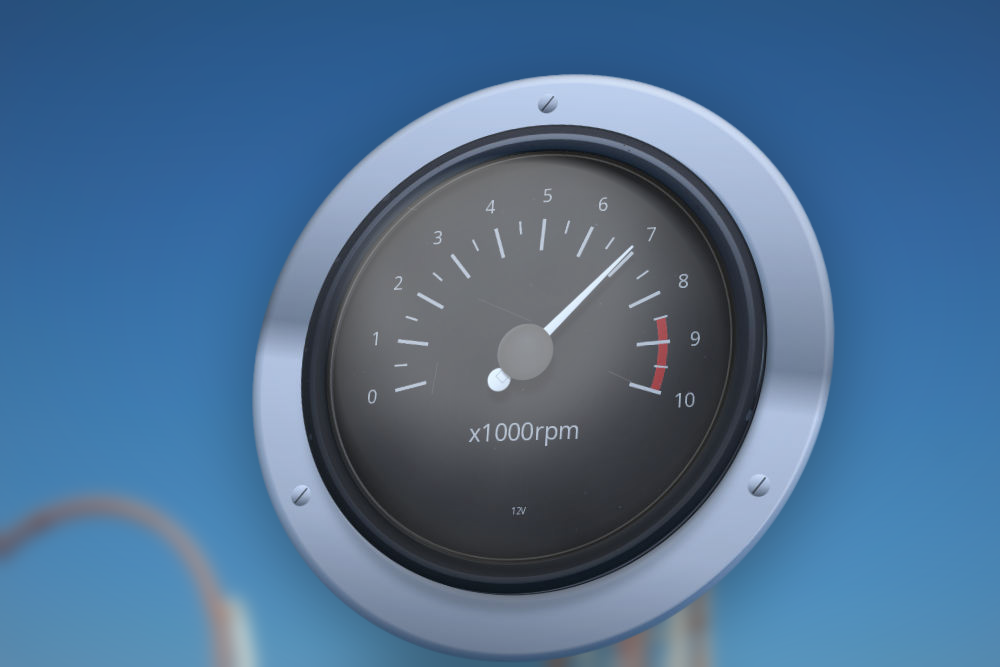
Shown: 7000 rpm
